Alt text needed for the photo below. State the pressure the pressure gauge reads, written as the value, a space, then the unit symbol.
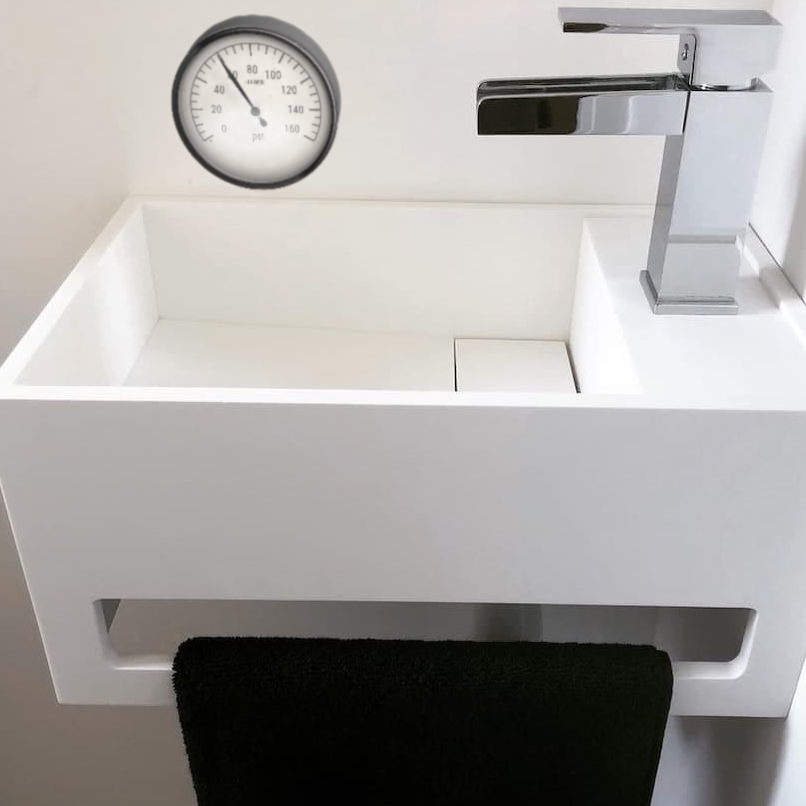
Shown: 60 psi
